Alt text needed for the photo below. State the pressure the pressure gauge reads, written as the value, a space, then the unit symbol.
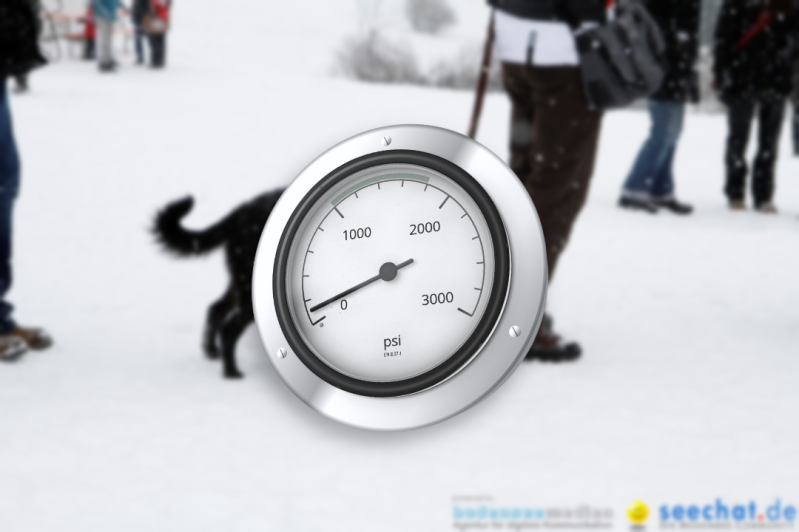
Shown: 100 psi
